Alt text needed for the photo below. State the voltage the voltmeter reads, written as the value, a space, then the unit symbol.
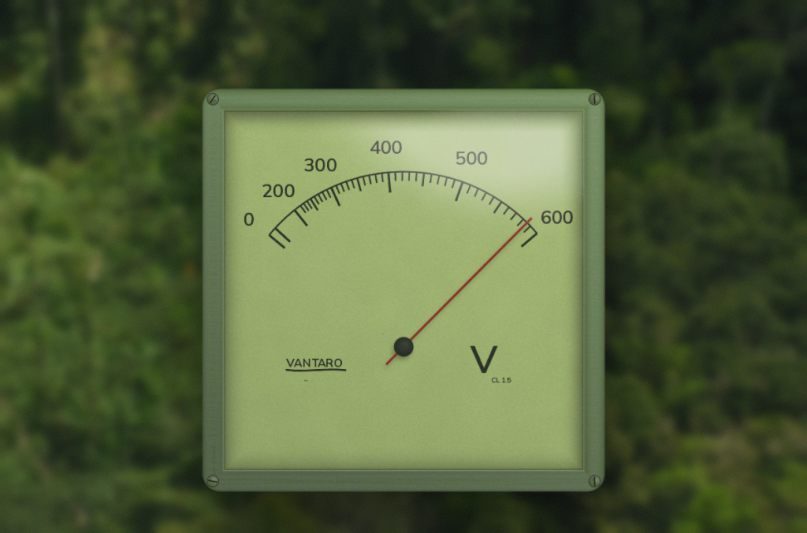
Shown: 585 V
